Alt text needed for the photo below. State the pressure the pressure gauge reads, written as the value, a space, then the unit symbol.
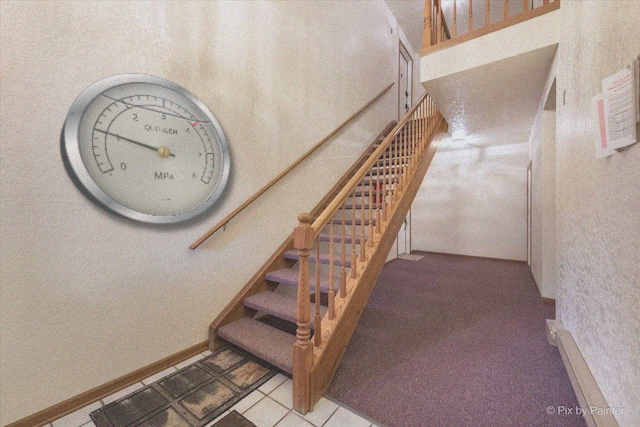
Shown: 1 MPa
